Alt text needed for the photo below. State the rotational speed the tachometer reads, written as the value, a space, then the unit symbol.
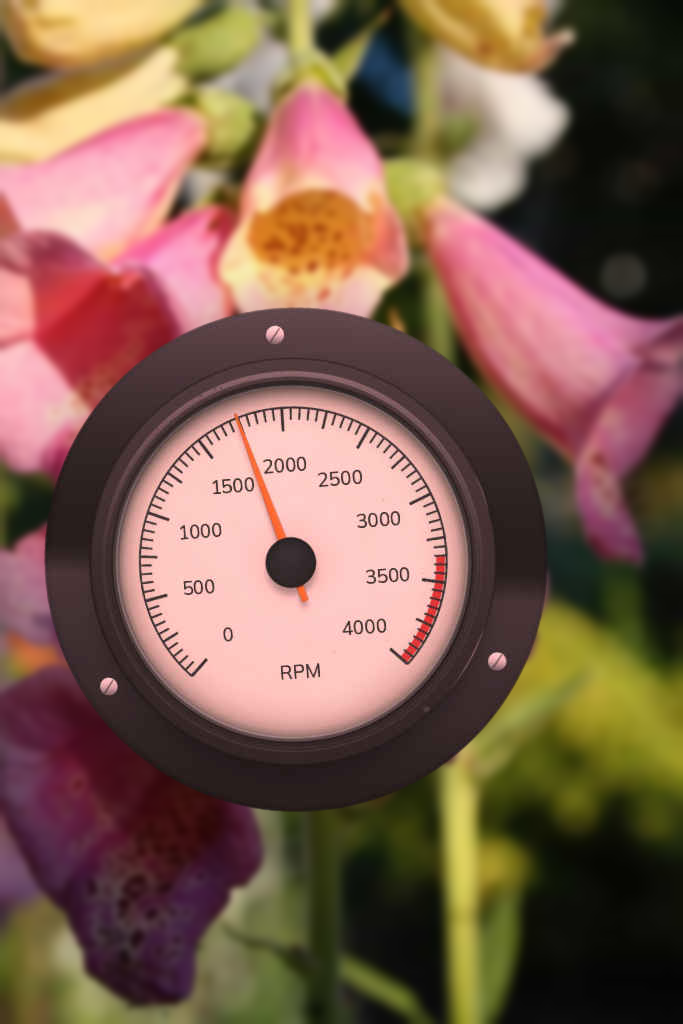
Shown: 1750 rpm
